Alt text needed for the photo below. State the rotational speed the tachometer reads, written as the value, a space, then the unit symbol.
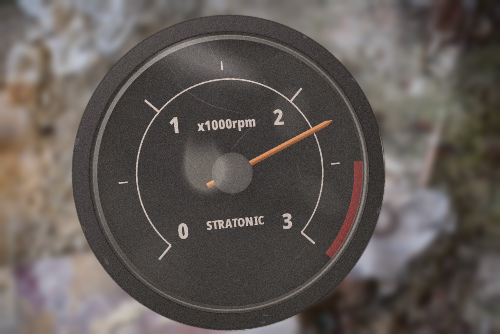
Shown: 2250 rpm
